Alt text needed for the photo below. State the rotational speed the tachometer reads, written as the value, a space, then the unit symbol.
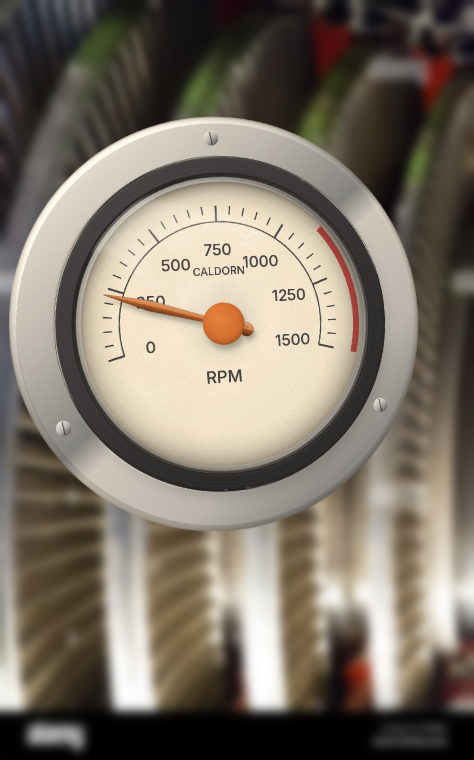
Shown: 225 rpm
